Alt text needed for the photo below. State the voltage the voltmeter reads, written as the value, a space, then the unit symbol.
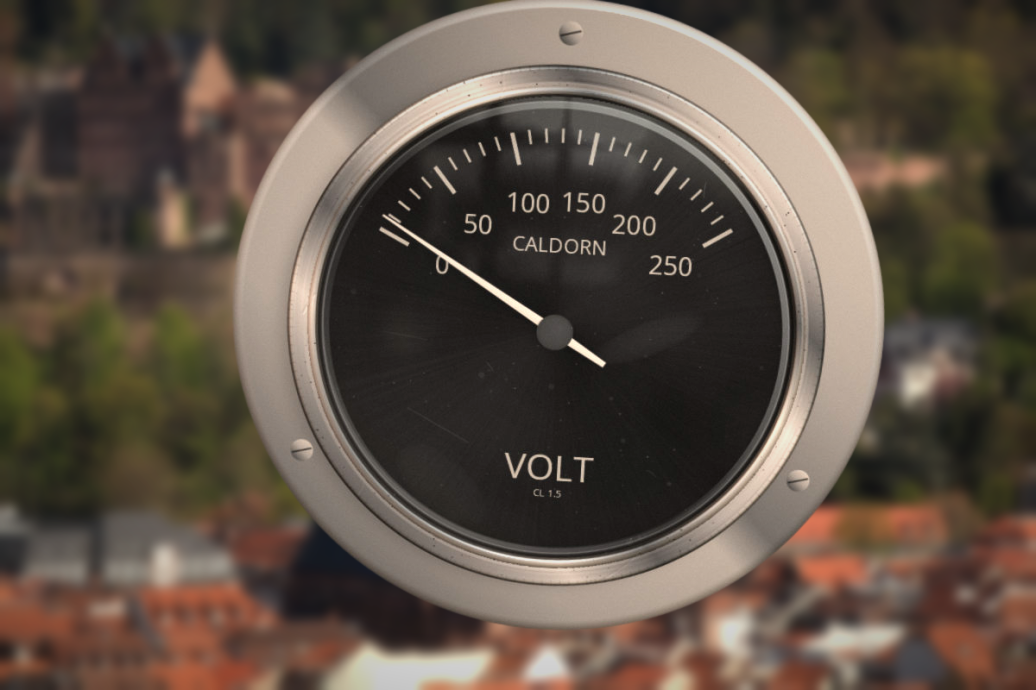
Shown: 10 V
